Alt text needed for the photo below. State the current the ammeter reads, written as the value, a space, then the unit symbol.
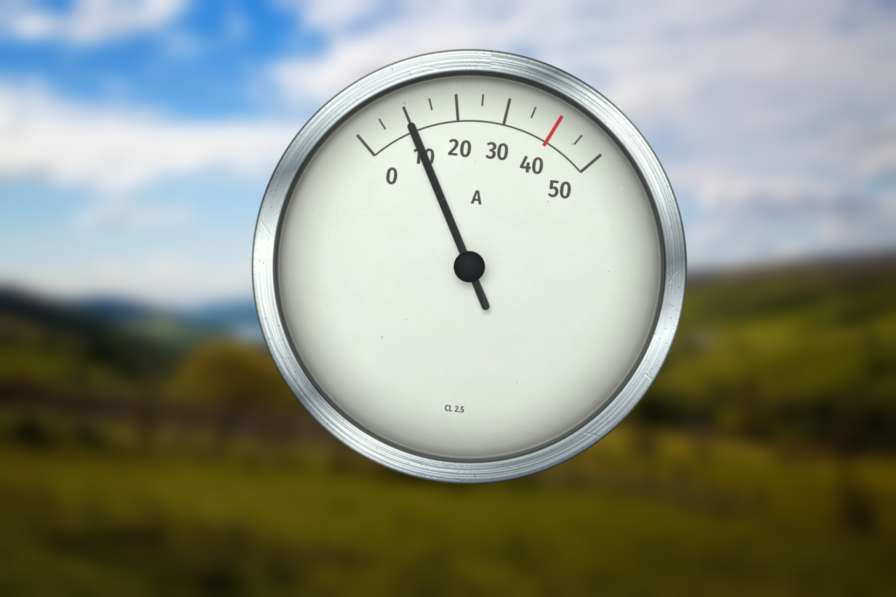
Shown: 10 A
